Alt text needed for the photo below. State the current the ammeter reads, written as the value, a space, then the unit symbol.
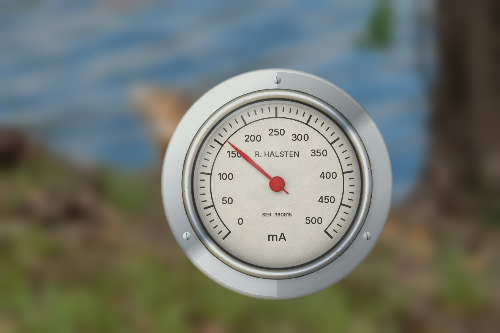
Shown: 160 mA
